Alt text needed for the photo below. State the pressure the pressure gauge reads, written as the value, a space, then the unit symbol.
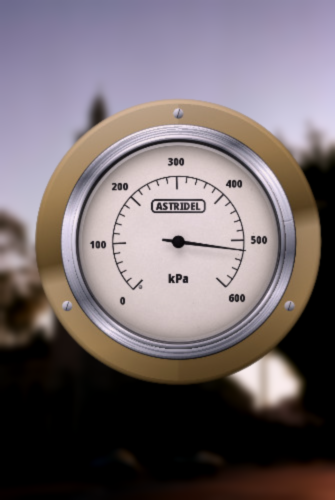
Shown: 520 kPa
